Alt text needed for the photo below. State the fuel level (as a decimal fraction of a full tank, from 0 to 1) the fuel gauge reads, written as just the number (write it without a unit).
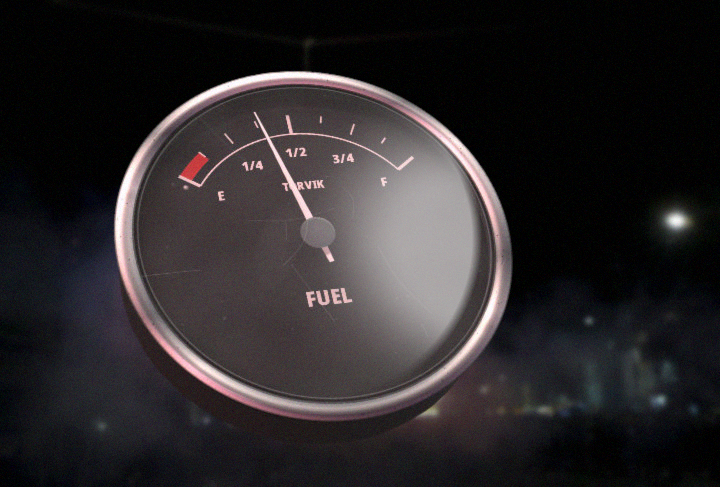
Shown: 0.375
